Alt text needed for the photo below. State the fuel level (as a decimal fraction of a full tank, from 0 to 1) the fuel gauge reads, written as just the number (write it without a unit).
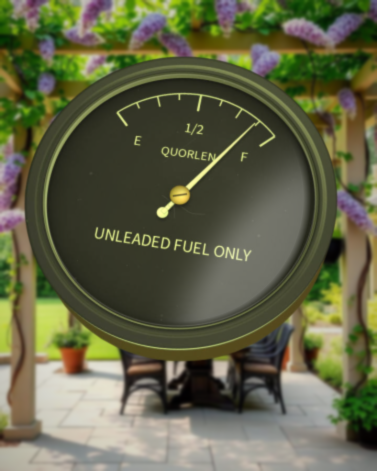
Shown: 0.875
